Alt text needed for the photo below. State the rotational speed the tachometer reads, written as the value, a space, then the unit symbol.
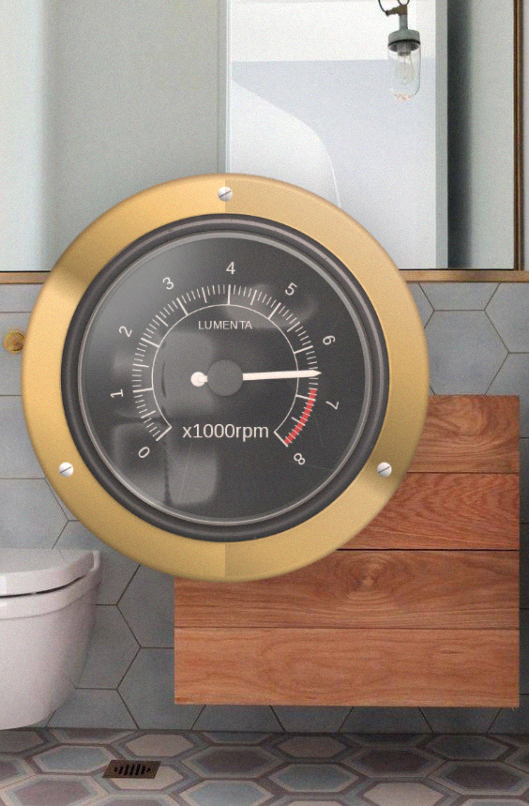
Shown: 6500 rpm
